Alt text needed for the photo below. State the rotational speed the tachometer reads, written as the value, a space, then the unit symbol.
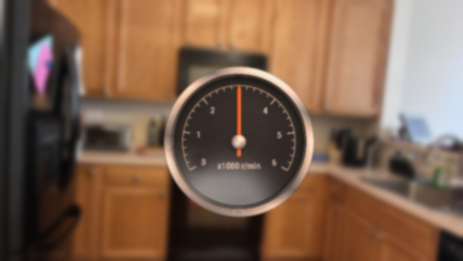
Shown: 3000 rpm
